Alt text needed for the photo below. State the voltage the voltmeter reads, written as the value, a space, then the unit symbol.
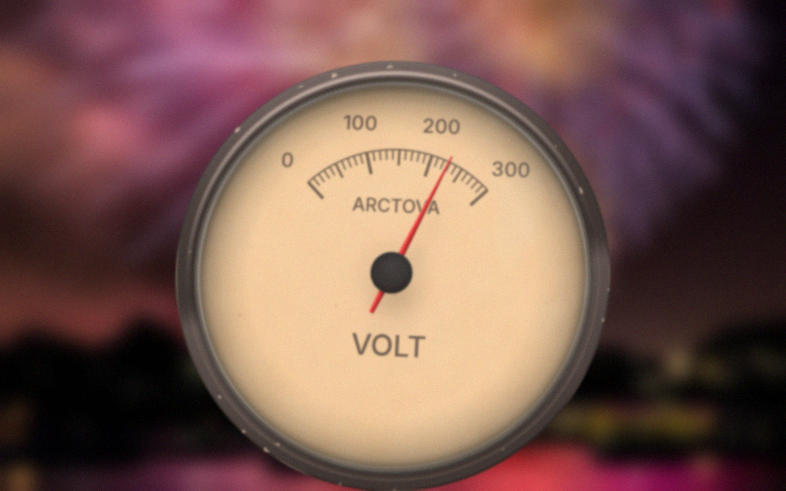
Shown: 230 V
